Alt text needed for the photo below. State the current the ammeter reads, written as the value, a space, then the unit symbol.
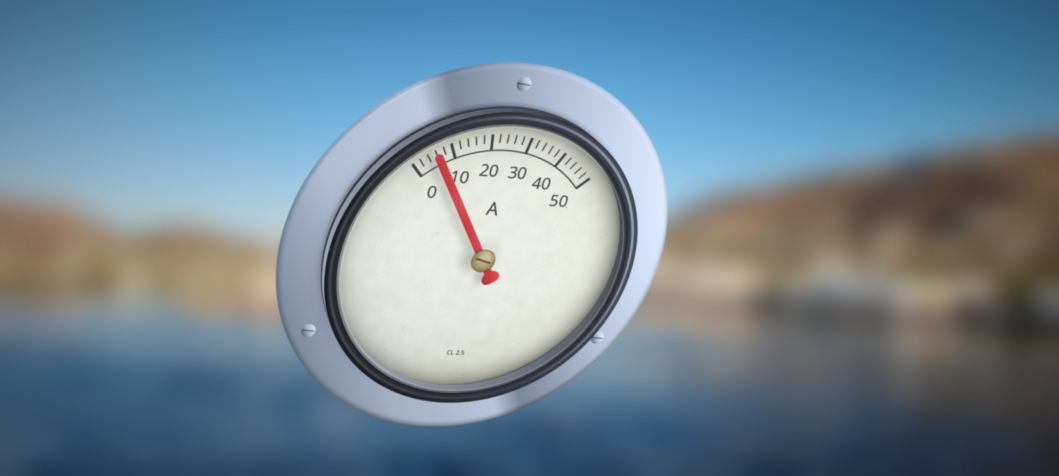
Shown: 6 A
